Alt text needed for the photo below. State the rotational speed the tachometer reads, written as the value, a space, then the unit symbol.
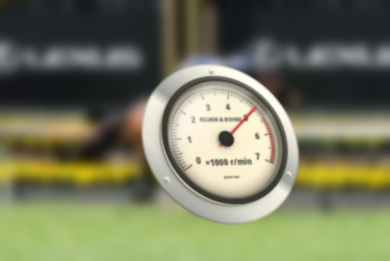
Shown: 5000 rpm
